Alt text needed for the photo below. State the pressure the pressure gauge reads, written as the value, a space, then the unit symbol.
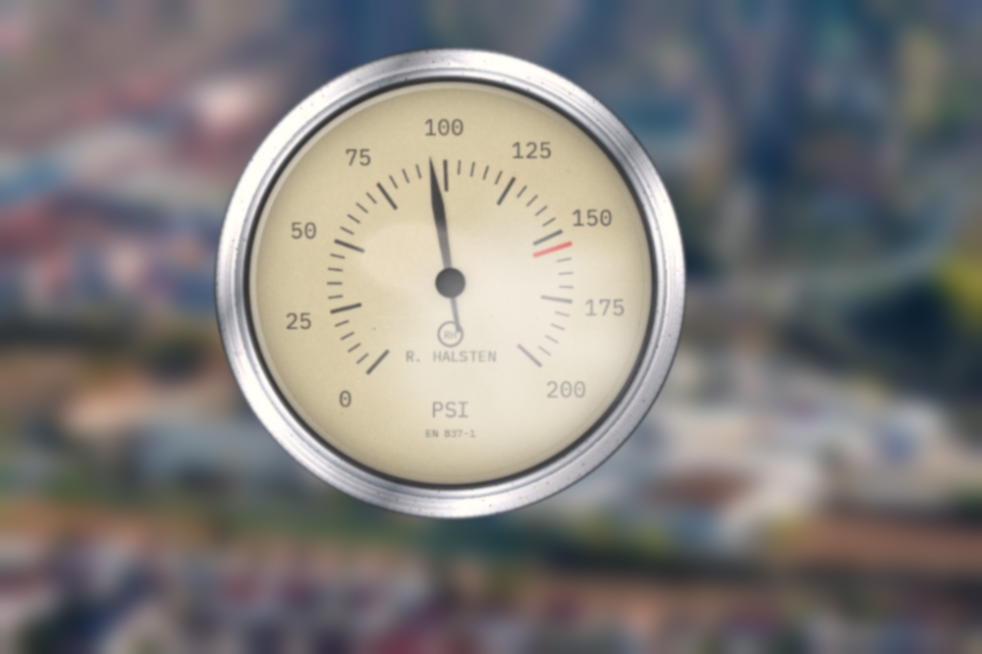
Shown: 95 psi
